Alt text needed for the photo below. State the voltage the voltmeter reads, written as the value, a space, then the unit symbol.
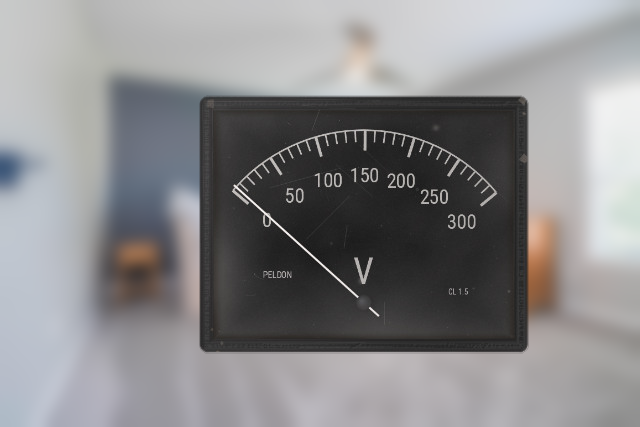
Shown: 5 V
